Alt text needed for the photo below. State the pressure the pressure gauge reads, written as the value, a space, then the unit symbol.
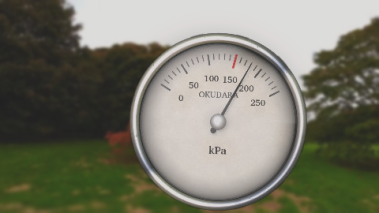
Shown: 180 kPa
